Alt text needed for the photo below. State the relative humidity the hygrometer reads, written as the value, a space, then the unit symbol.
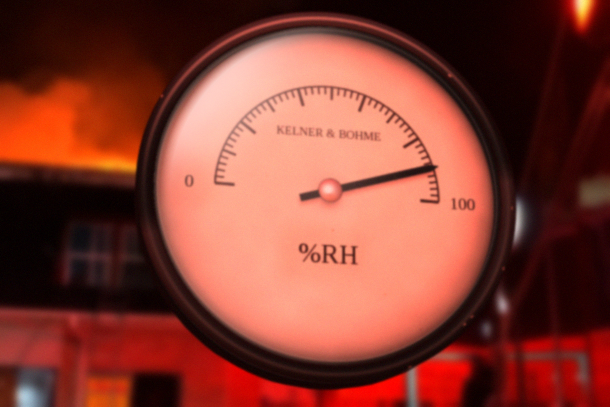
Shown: 90 %
